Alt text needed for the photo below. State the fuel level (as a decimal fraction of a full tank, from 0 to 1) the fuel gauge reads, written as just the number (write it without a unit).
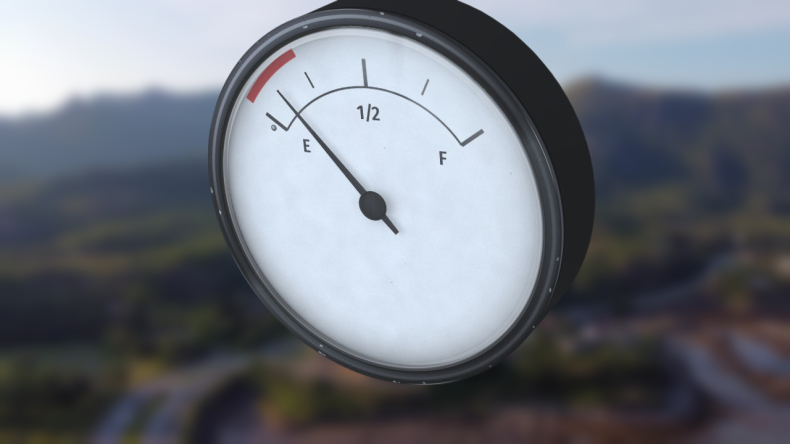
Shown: 0.125
